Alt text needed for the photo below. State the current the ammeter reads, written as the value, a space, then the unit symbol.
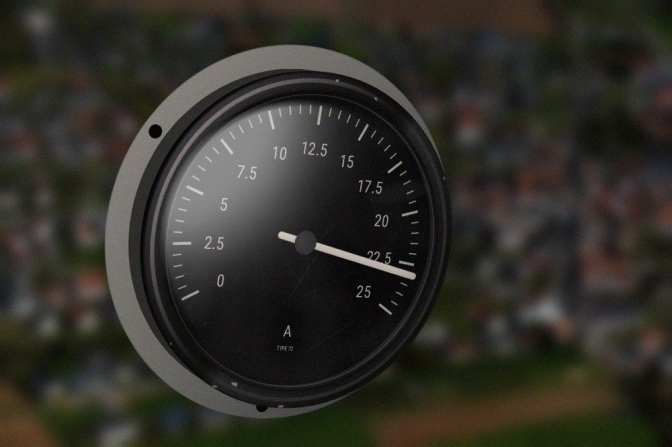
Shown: 23 A
